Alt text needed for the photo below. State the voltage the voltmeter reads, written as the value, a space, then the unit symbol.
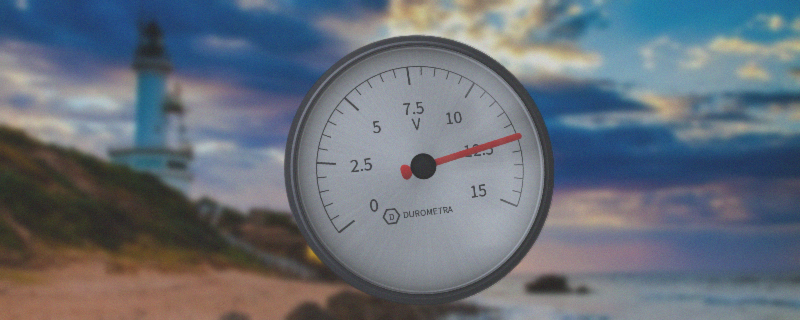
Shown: 12.5 V
